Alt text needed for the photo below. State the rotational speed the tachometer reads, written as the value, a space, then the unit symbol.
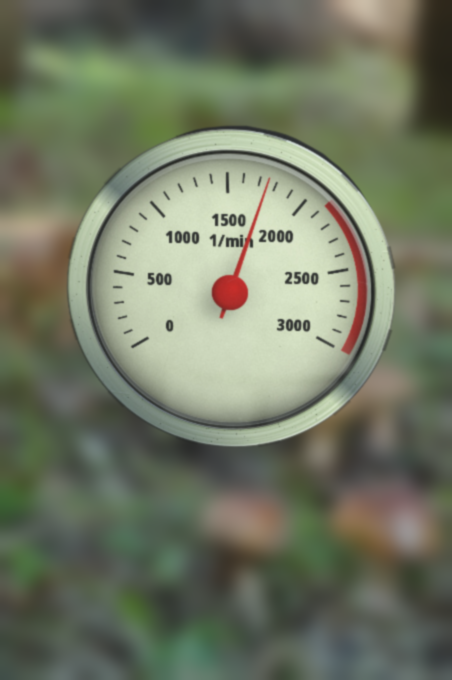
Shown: 1750 rpm
